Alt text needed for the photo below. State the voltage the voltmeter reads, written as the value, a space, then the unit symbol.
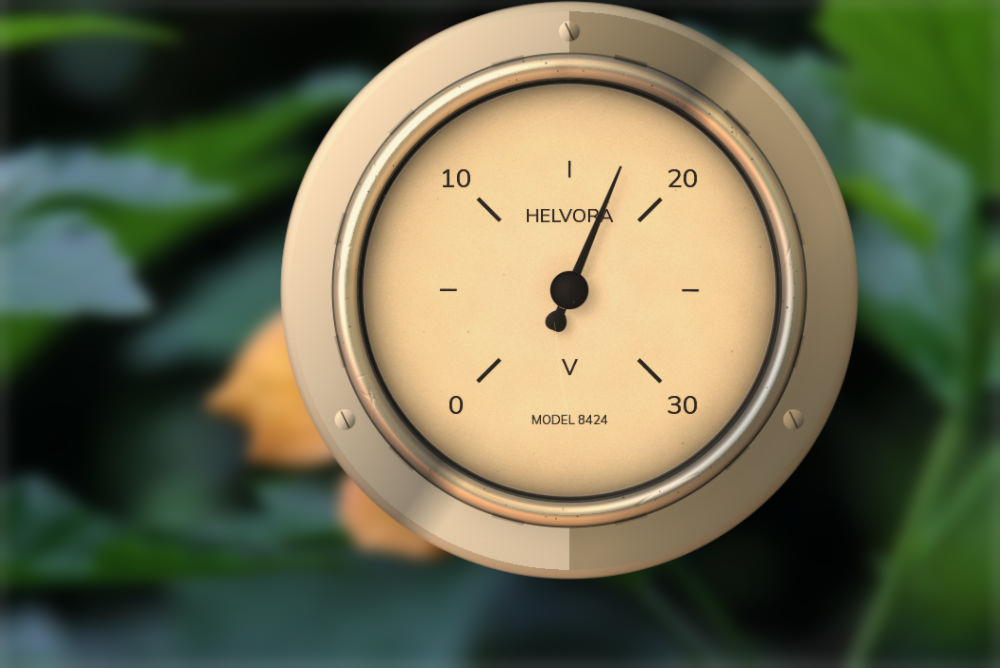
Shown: 17.5 V
